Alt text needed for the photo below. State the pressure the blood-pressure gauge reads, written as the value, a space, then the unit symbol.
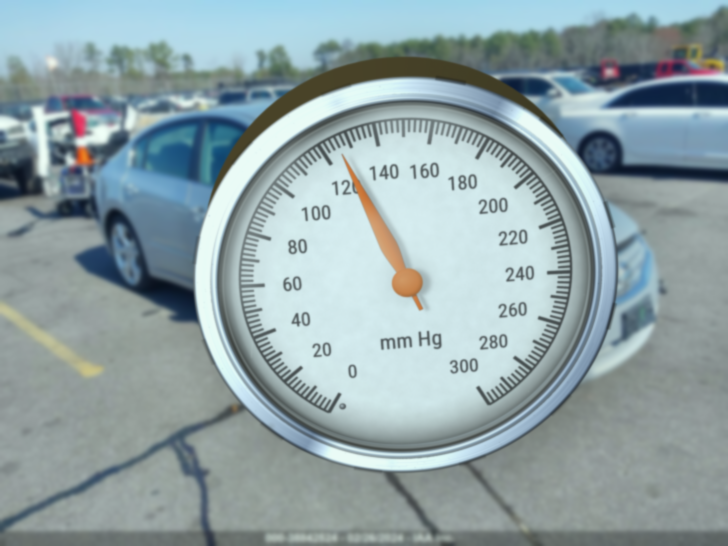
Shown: 126 mmHg
